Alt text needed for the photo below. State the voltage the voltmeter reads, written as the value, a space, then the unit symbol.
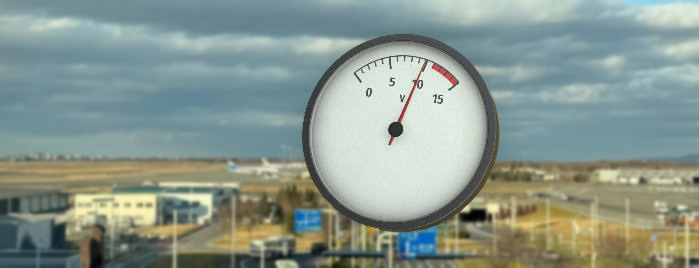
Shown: 10 V
